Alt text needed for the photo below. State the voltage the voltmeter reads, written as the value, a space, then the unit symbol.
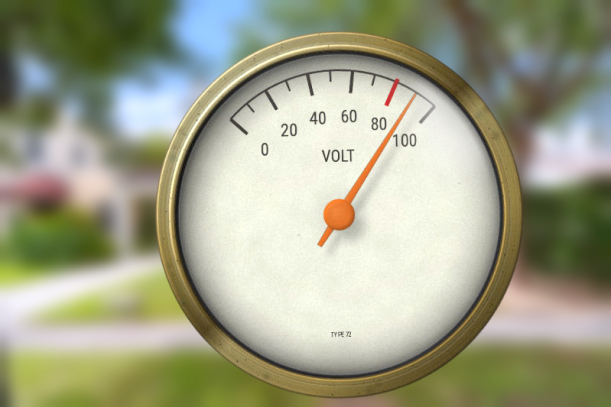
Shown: 90 V
